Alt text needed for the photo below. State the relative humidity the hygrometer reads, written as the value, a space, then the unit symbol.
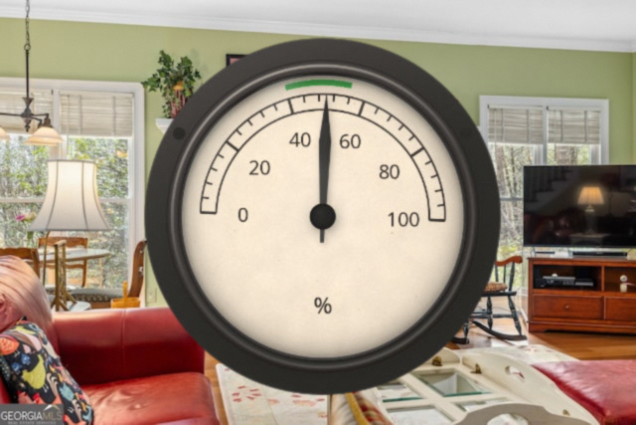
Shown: 50 %
